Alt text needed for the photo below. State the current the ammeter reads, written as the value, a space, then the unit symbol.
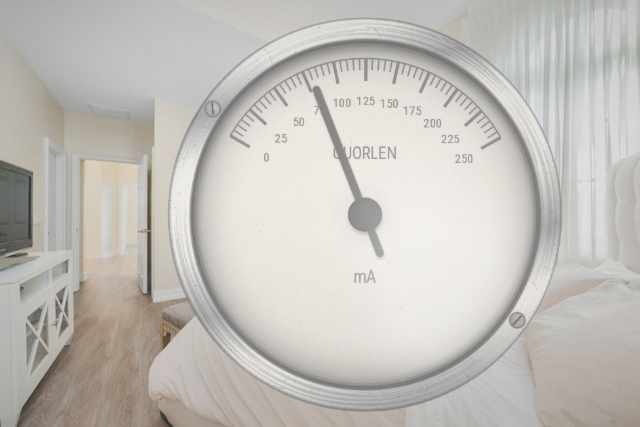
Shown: 80 mA
